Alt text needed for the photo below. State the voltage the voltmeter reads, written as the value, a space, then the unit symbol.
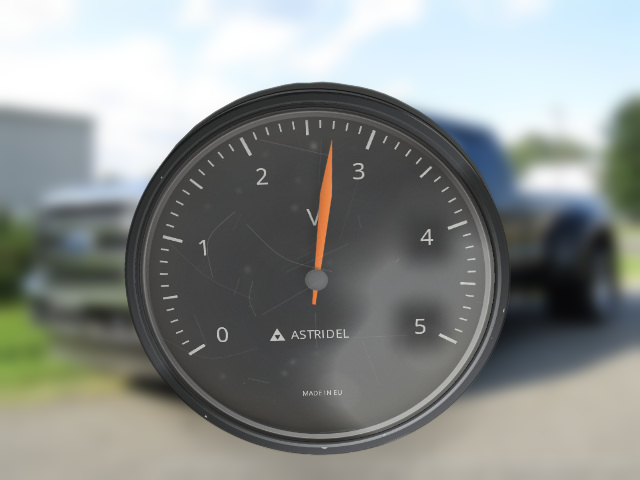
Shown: 2.7 V
